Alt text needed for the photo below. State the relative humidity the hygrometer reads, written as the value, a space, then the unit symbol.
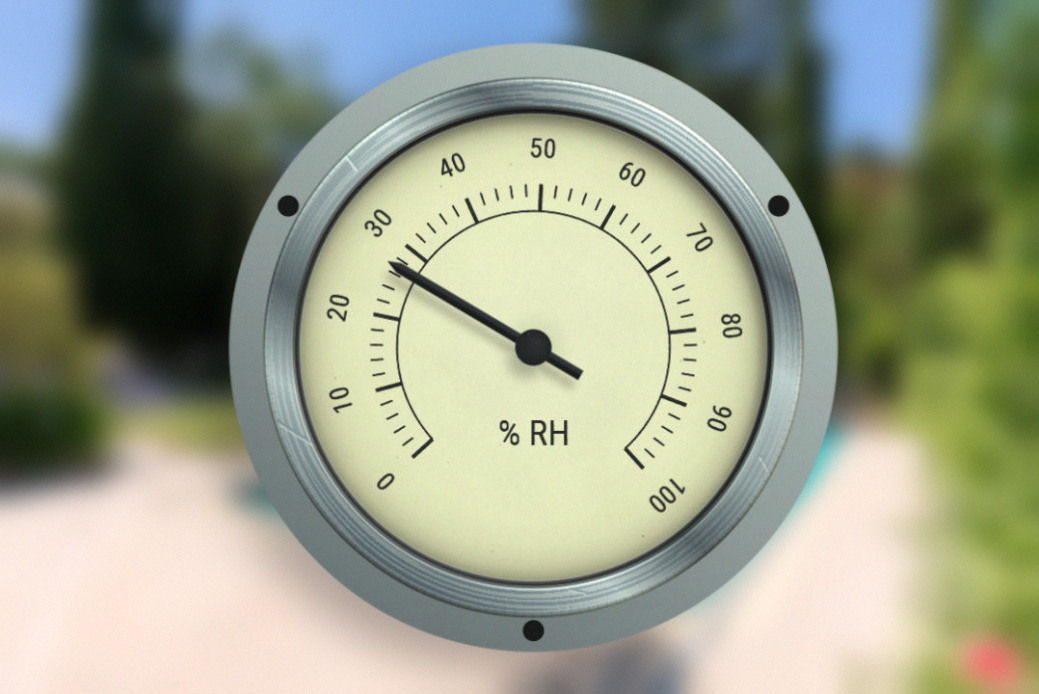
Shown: 27 %
